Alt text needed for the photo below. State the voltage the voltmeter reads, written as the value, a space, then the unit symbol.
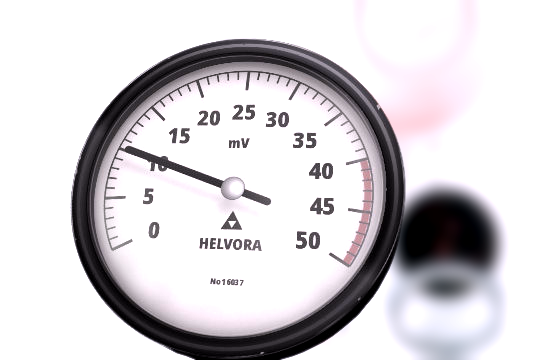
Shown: 10 mV
